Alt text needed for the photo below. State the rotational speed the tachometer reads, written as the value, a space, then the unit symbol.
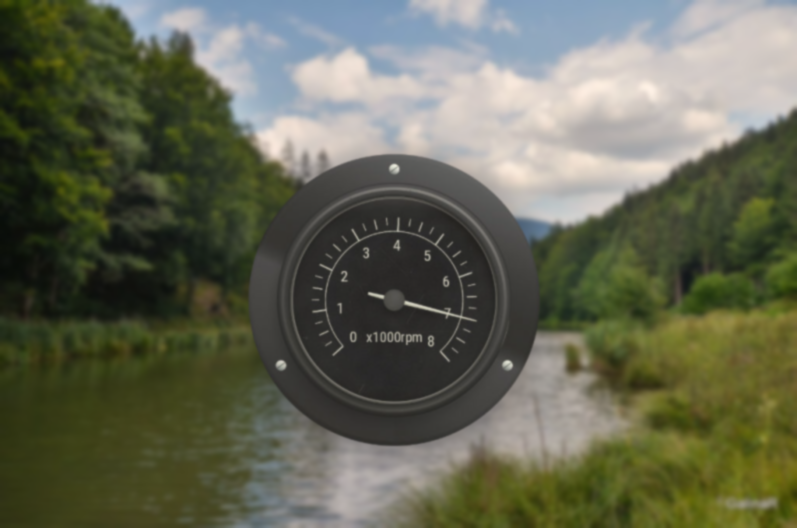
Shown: 7000 rpm
